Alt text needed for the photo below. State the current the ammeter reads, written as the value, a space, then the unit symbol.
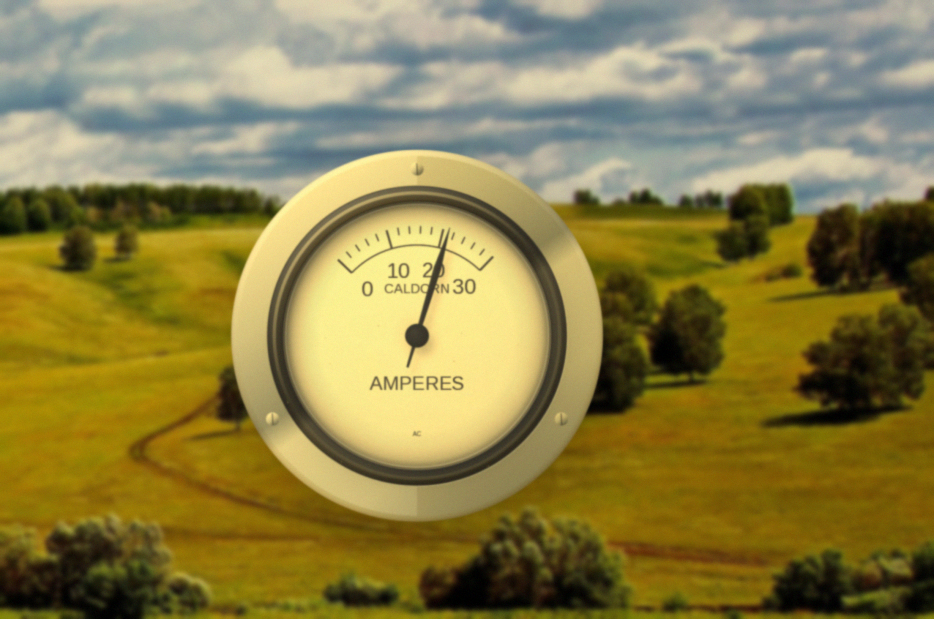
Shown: 21 A
